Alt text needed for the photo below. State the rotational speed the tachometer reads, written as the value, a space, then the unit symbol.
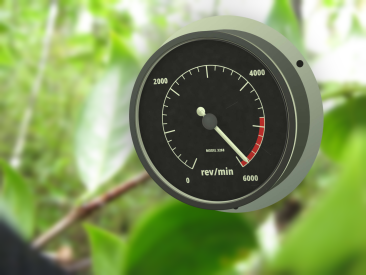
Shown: 5800 rpm
